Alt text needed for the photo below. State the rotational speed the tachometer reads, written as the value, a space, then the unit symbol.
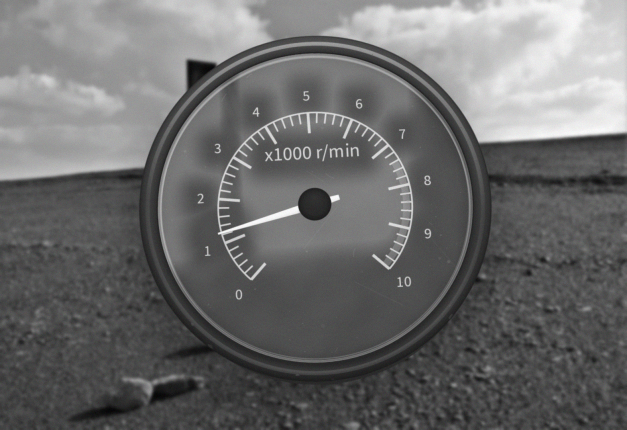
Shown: 1200 rpm
